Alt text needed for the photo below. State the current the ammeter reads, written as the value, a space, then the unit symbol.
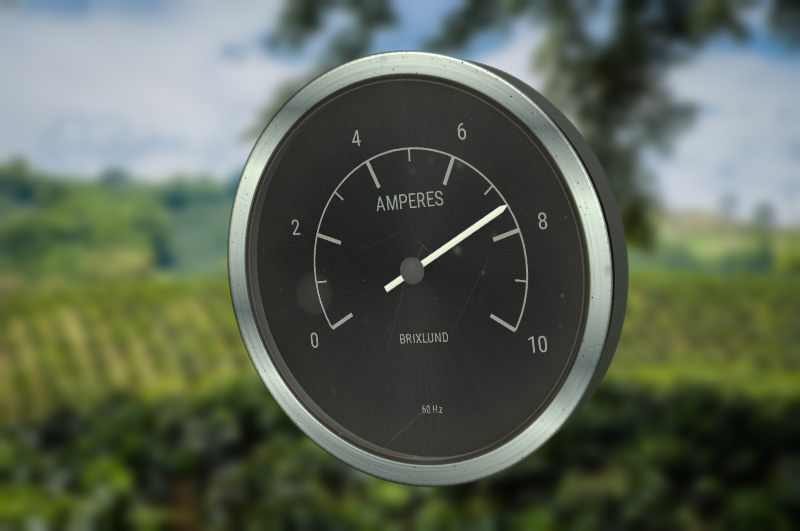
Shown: 7.5 A
